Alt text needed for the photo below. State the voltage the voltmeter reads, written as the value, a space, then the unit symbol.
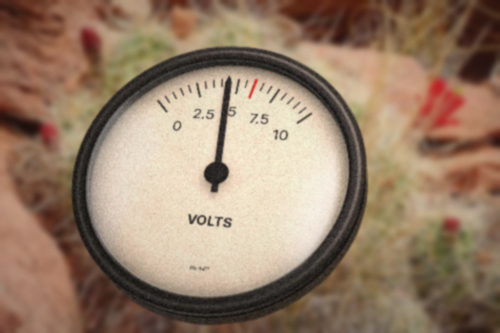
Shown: 4.5 V
